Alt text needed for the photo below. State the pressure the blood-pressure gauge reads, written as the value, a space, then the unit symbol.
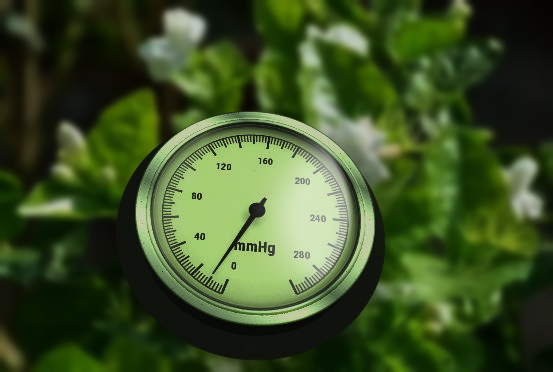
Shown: 10 mmHg
